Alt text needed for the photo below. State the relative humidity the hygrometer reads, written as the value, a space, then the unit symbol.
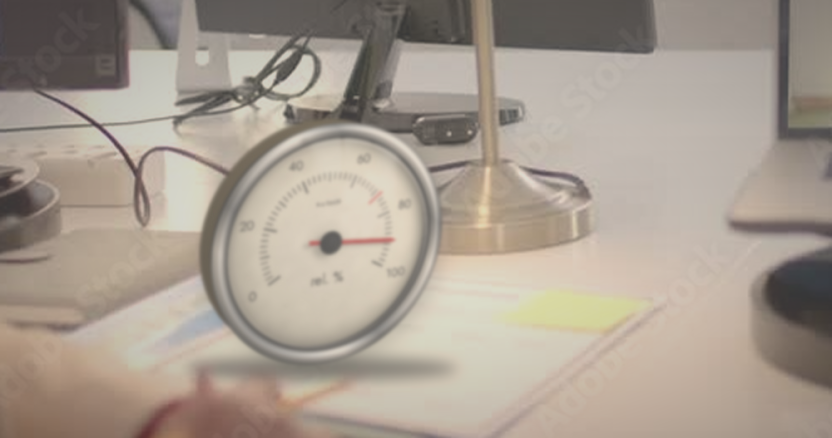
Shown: 90 %
